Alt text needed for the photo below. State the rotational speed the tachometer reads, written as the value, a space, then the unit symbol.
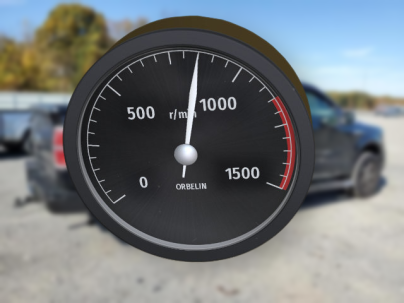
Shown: 850 rpm
